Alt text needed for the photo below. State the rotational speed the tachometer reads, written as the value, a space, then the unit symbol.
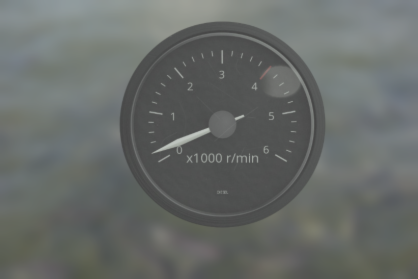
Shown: 200 rpm
